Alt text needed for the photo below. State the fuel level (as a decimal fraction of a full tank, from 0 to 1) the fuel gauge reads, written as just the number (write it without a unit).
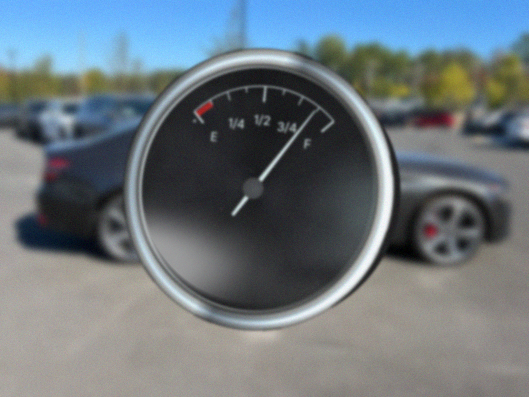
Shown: 0.875
